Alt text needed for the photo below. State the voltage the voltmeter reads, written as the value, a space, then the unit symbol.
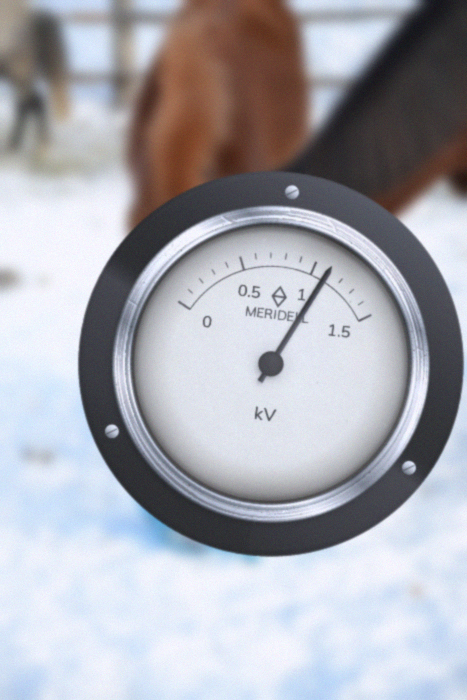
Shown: 1.1 kV
